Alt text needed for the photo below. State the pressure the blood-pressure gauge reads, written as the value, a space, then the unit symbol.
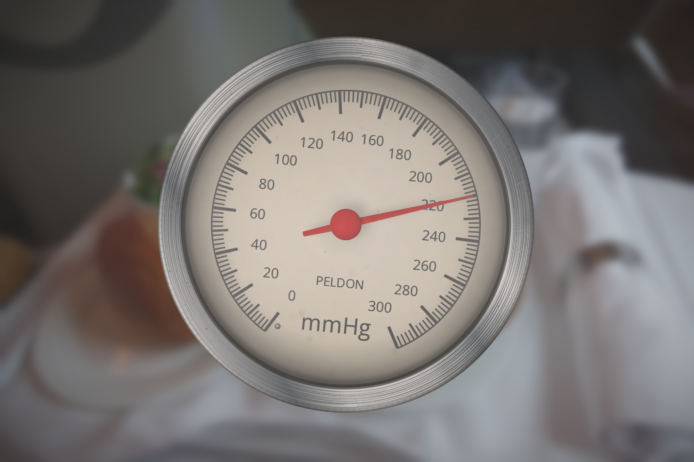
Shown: 220 mmHg
